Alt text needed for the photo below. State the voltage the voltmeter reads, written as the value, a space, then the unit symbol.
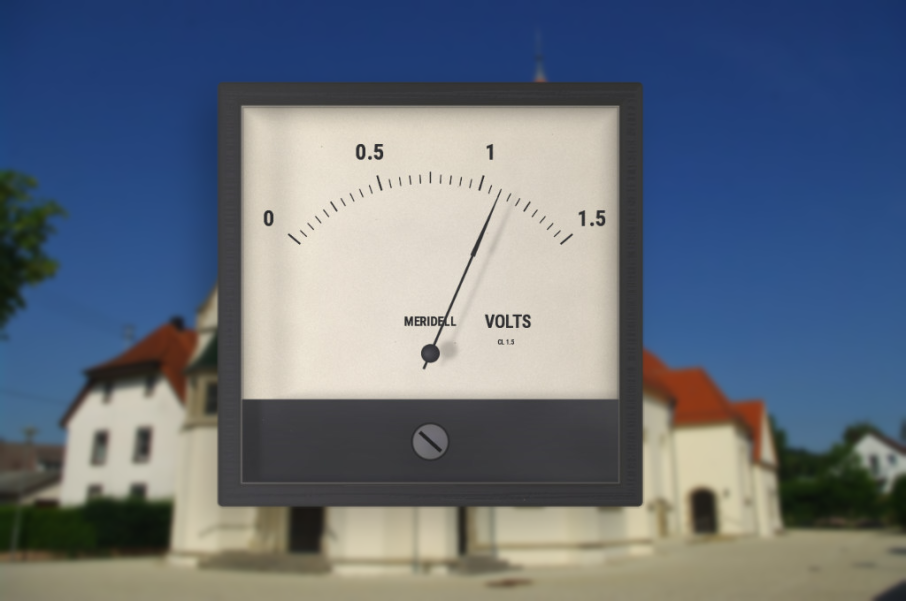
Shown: 1.1 V
